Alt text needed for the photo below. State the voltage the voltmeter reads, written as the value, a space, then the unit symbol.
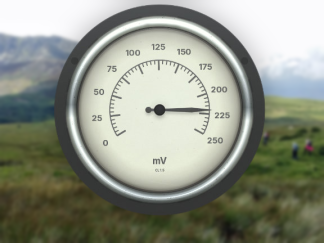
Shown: 220 mV
